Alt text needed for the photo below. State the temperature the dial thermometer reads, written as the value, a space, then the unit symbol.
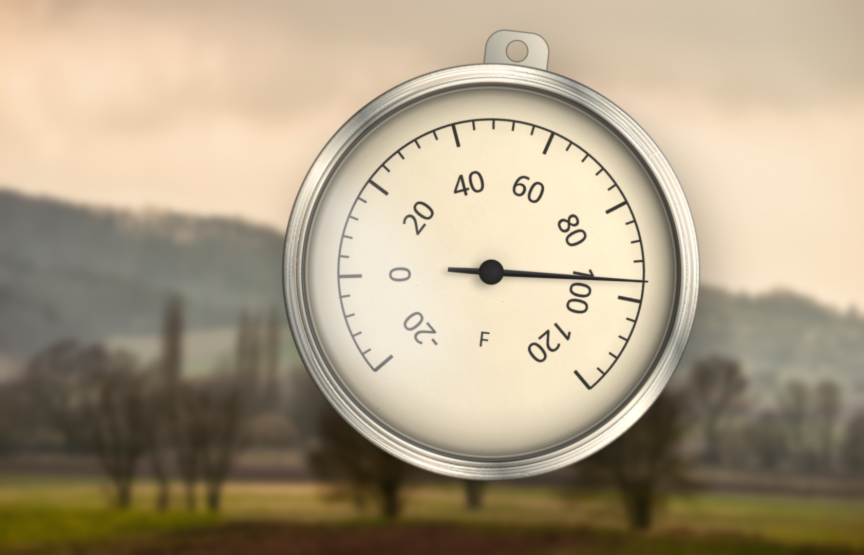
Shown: 96 °F
